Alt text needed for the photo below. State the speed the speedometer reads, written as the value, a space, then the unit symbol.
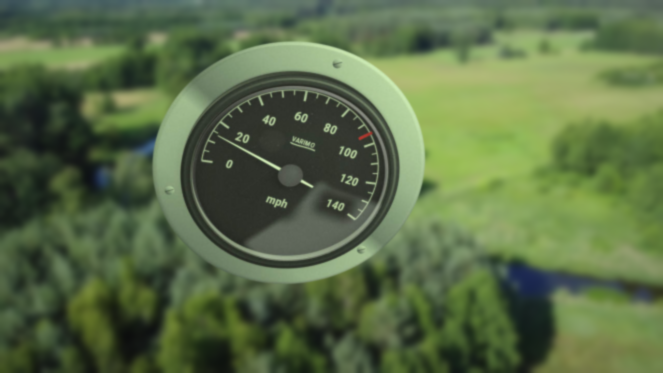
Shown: 15 mph
